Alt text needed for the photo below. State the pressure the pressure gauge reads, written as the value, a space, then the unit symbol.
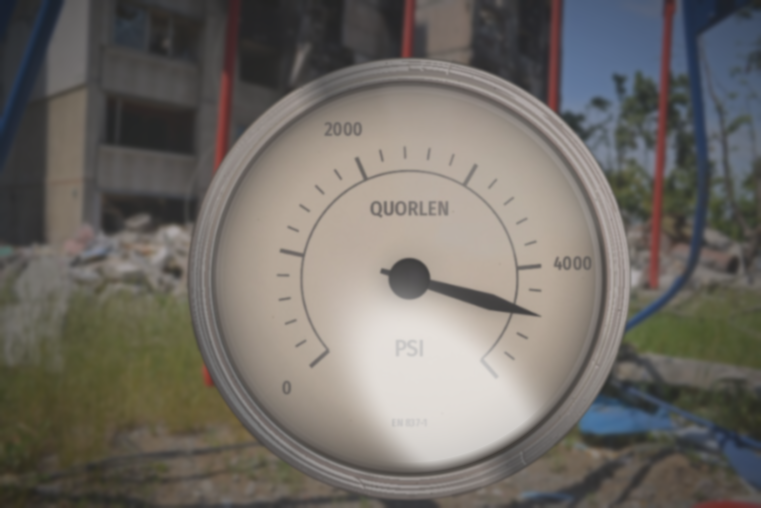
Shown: 4400 psi
